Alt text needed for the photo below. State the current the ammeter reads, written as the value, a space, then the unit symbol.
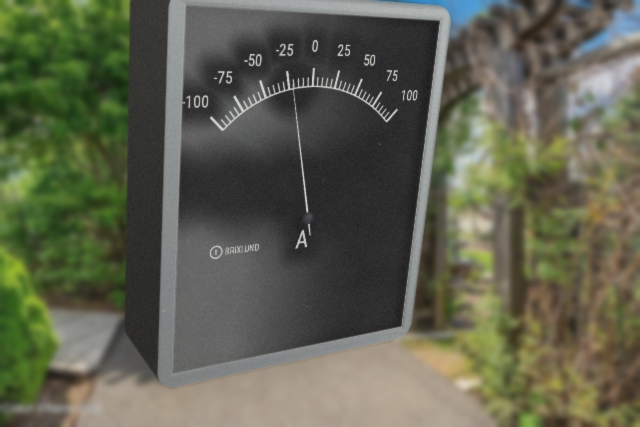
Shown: -25 A
